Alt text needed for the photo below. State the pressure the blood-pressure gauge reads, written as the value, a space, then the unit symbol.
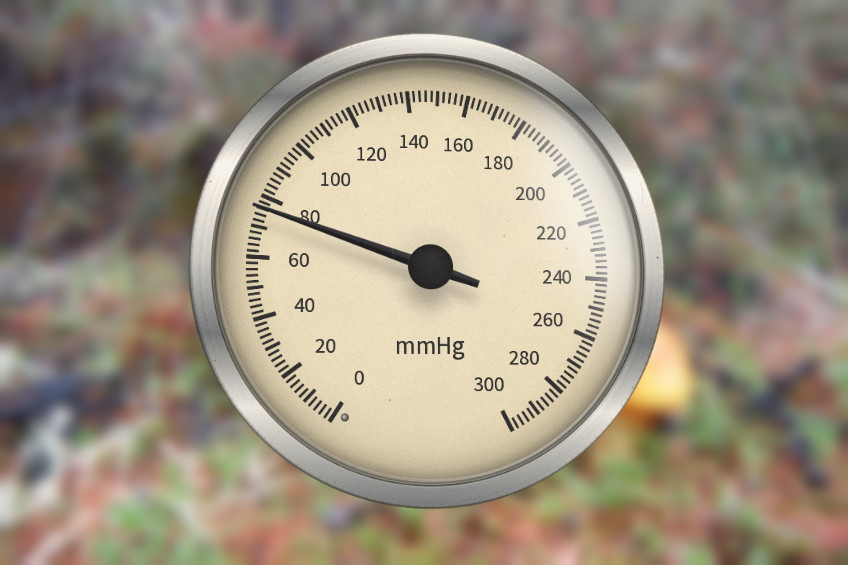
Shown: 76 mmHg
